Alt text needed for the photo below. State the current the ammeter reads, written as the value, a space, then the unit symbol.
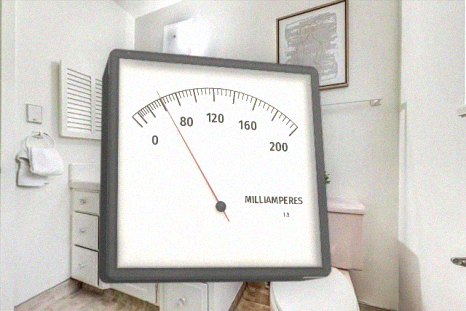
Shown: 60 mA
